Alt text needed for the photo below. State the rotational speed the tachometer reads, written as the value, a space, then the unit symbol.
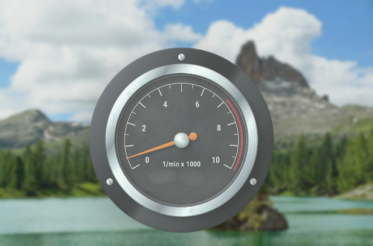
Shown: 500 rpm
